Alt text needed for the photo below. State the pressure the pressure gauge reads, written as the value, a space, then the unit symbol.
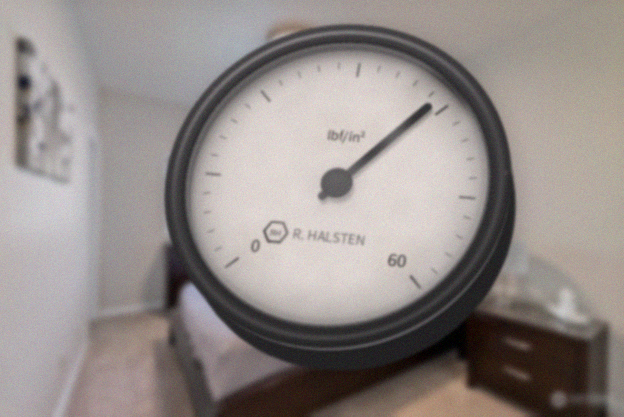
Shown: 39 psi
